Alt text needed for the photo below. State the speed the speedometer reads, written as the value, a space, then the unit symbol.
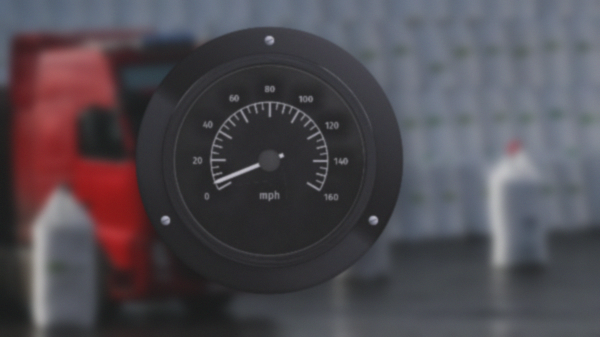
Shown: 5 mph
